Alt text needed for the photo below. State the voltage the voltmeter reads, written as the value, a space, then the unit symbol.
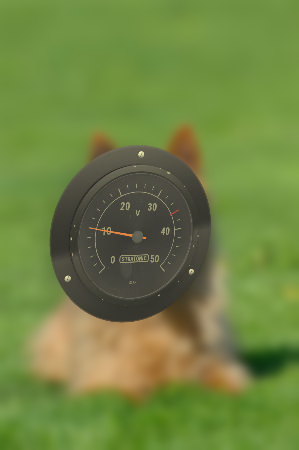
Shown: 10 V
